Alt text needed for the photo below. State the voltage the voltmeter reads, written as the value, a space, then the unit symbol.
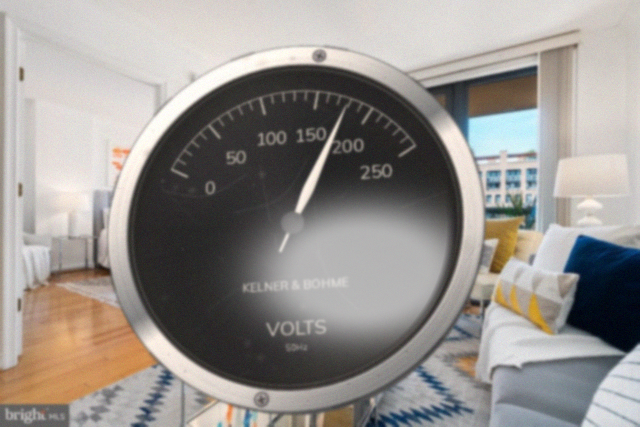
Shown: 180 V
